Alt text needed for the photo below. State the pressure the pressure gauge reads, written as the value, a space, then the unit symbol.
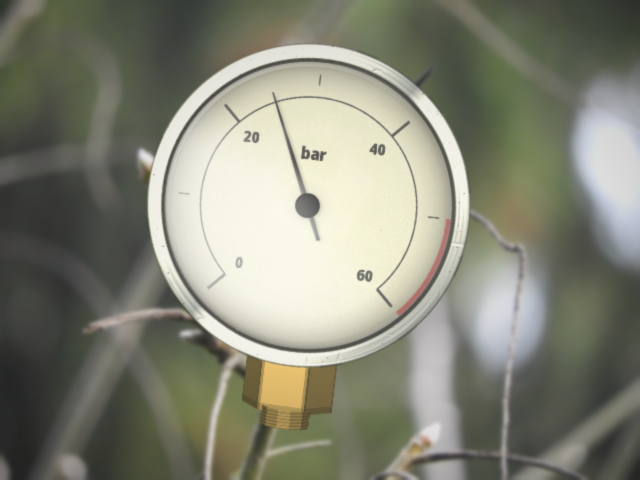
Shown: 25 bar
